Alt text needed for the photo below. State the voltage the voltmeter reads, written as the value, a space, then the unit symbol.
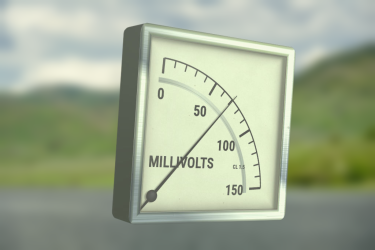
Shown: 70 mV
